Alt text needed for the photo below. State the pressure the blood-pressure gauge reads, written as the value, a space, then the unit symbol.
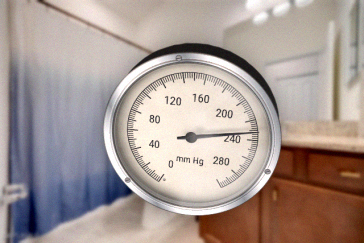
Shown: 230 mmHg
